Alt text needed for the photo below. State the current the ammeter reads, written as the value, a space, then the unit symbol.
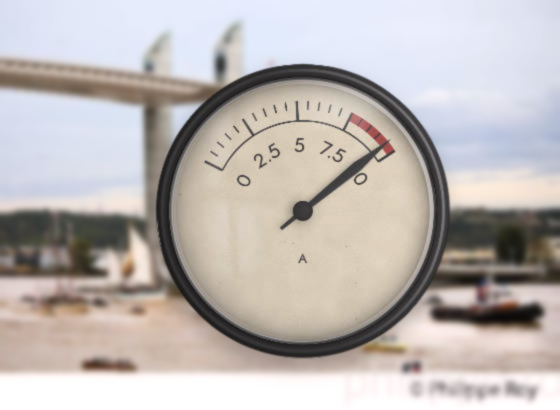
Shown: 9.5 A
